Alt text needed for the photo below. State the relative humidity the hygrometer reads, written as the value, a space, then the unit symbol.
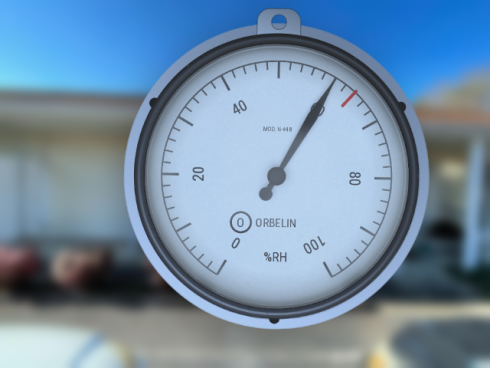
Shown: 60 %
